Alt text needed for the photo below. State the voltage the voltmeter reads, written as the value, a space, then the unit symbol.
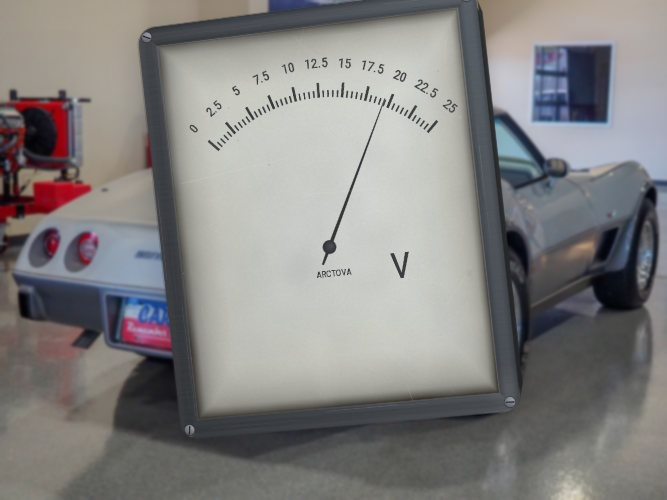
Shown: 19.5 V
